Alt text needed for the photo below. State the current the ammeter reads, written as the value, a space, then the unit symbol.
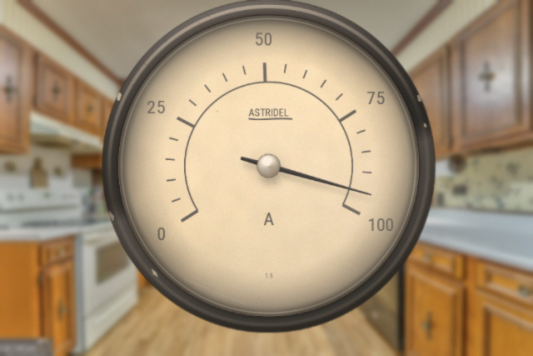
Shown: 95 A
